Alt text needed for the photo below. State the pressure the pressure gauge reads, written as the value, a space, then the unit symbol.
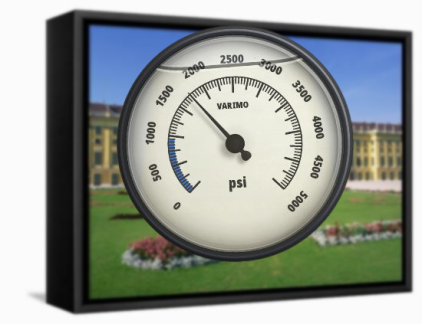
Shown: 1750 psi
